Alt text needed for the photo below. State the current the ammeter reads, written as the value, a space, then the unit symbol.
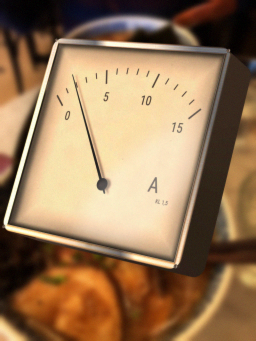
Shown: 2 A
